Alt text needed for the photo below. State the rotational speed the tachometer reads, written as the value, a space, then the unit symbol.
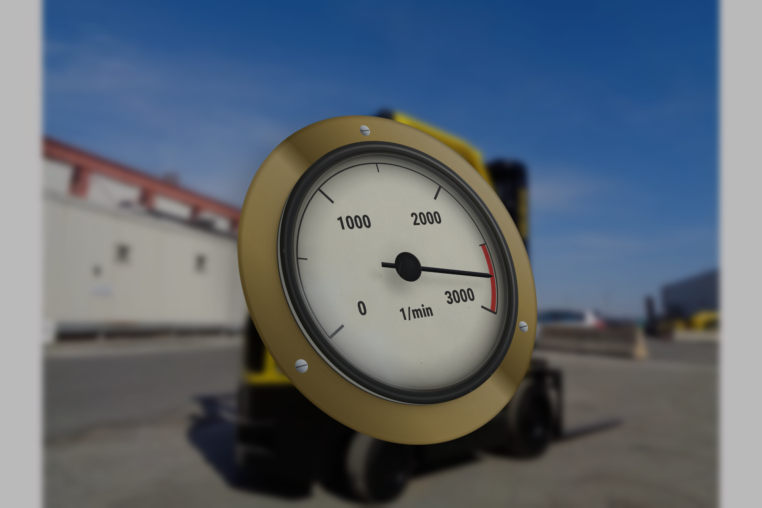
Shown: 2750 rpm
